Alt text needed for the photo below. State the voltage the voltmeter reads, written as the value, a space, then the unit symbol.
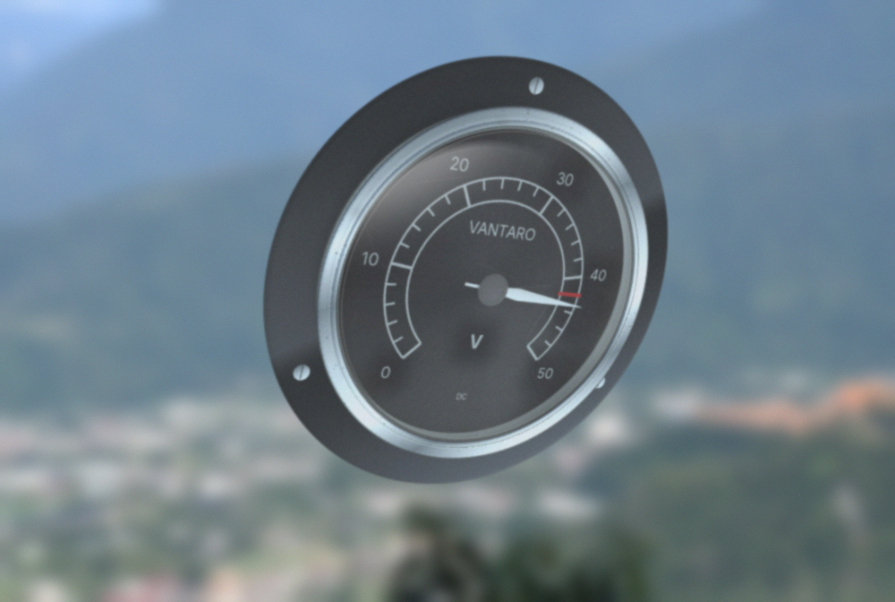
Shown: 43 V
